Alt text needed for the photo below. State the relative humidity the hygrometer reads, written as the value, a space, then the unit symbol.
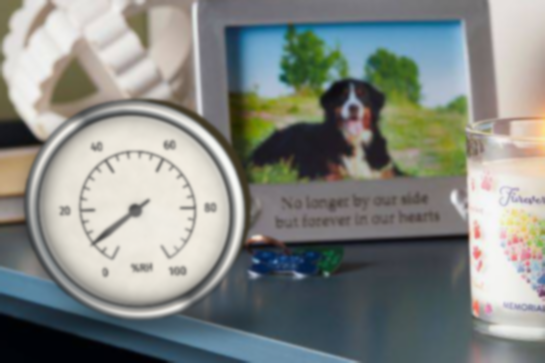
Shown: 8 %
